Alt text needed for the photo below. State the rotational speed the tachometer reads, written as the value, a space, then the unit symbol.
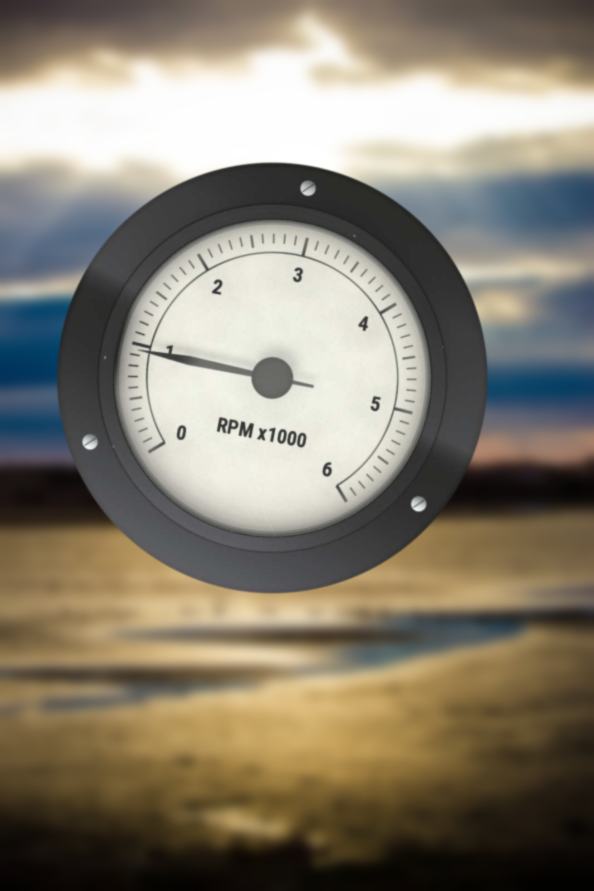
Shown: 950 rpm
